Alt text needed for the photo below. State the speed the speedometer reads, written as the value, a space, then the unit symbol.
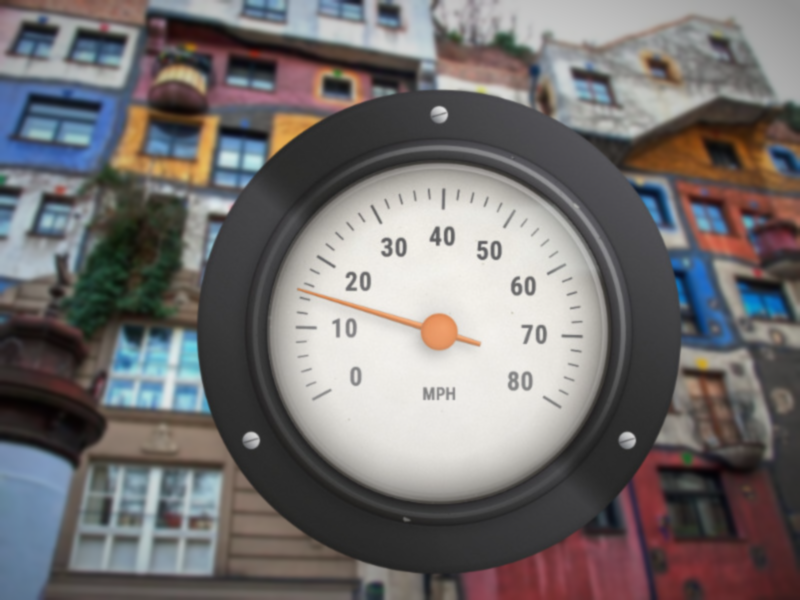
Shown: 15 mph
